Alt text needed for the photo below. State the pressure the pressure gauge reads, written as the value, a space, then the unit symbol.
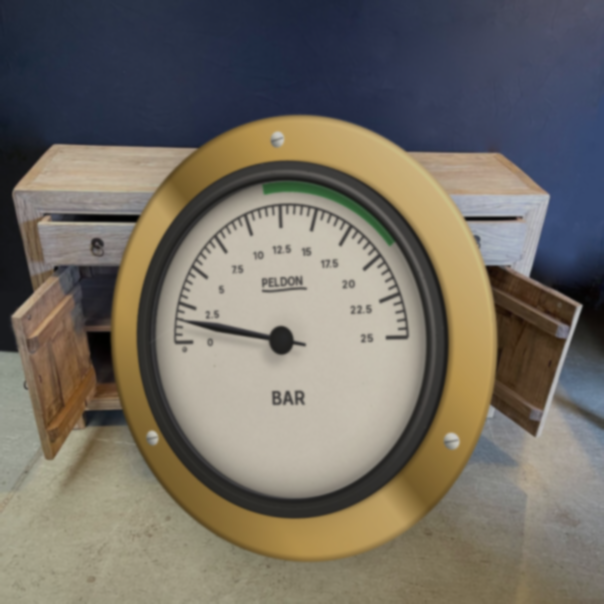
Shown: 1.5 bar
